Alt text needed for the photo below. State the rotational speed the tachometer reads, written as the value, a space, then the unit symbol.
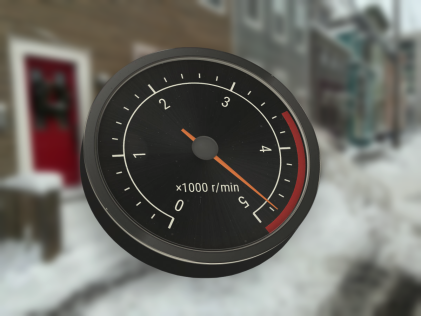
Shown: 4800 rpm
